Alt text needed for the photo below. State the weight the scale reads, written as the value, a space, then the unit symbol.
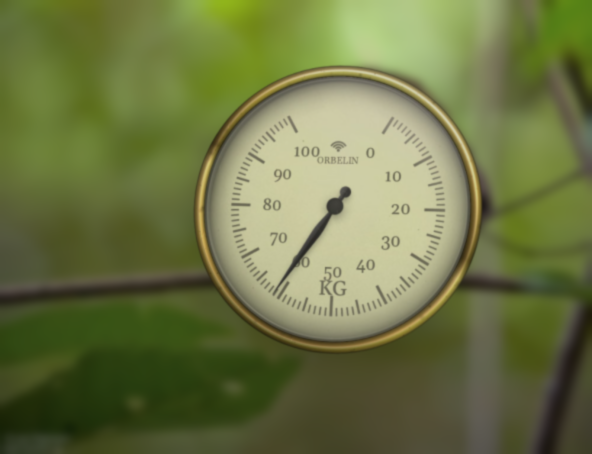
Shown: 61 kg
